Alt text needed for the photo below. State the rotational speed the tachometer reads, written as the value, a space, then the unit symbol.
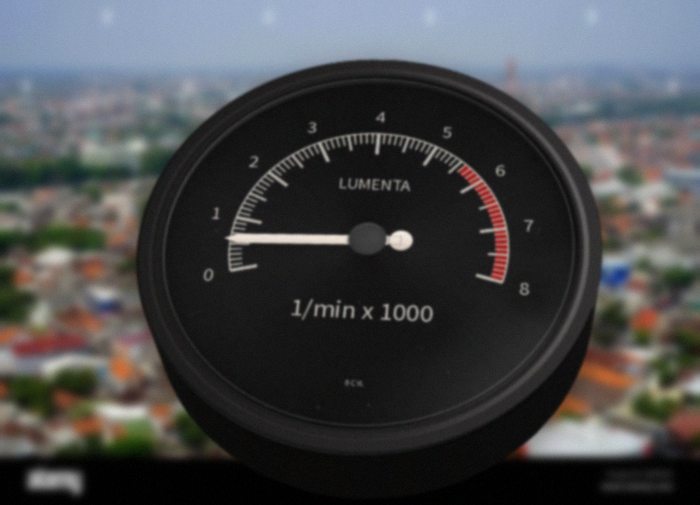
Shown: 500 rpm
